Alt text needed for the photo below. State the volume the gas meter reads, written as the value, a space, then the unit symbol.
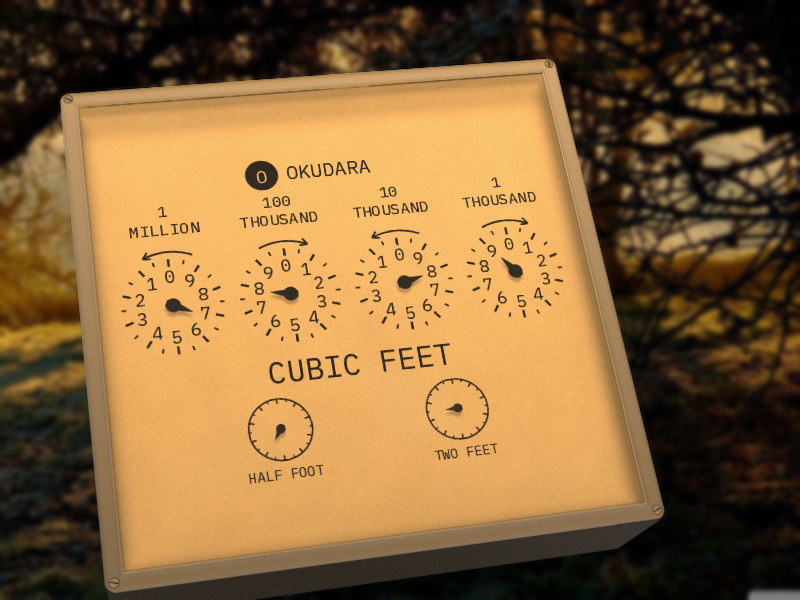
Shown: 677900 ft³
